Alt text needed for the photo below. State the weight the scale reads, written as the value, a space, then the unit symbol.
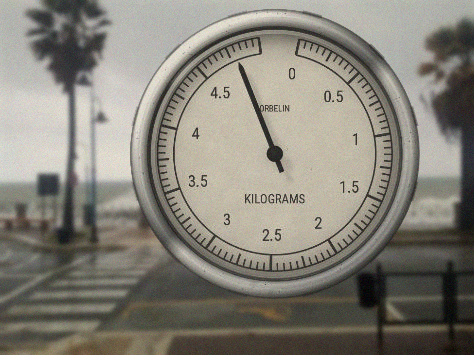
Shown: 4.8 kg
